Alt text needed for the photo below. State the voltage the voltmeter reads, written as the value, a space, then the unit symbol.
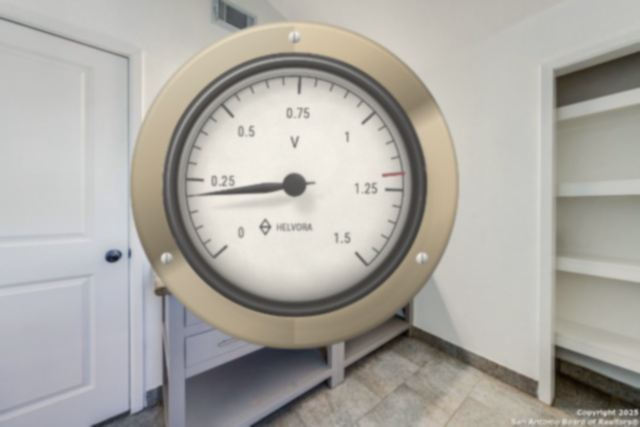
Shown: 0.2 V
